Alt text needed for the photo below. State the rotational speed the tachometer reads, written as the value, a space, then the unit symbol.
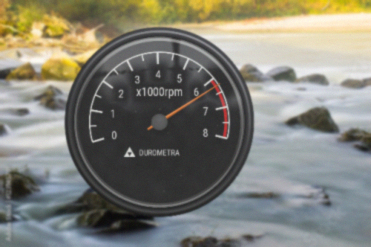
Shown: 6250 rpm
